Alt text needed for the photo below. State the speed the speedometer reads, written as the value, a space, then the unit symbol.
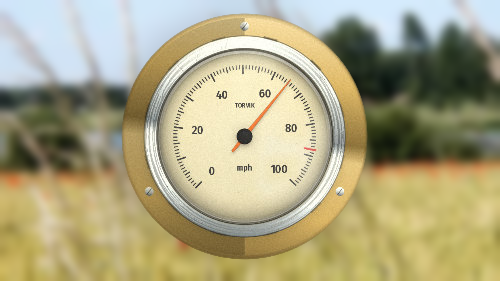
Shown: 65 mph
